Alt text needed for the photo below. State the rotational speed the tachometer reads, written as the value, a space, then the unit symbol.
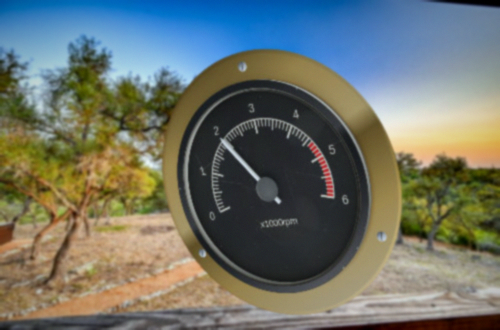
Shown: 2000 rpm
